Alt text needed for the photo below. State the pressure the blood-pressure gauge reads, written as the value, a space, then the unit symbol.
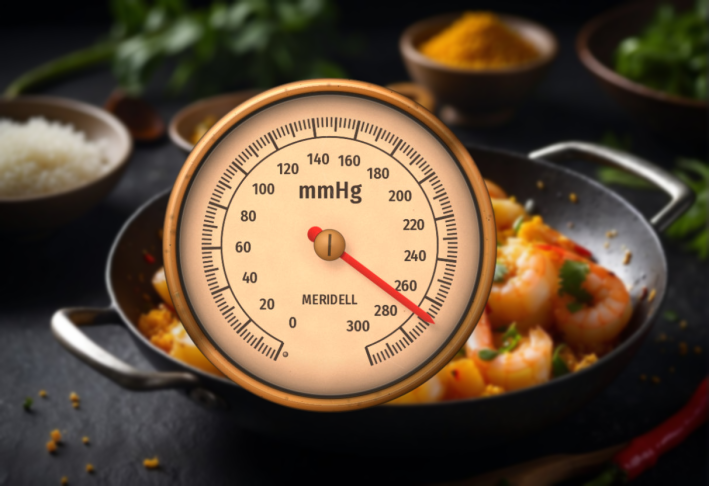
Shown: 268 mmHg
